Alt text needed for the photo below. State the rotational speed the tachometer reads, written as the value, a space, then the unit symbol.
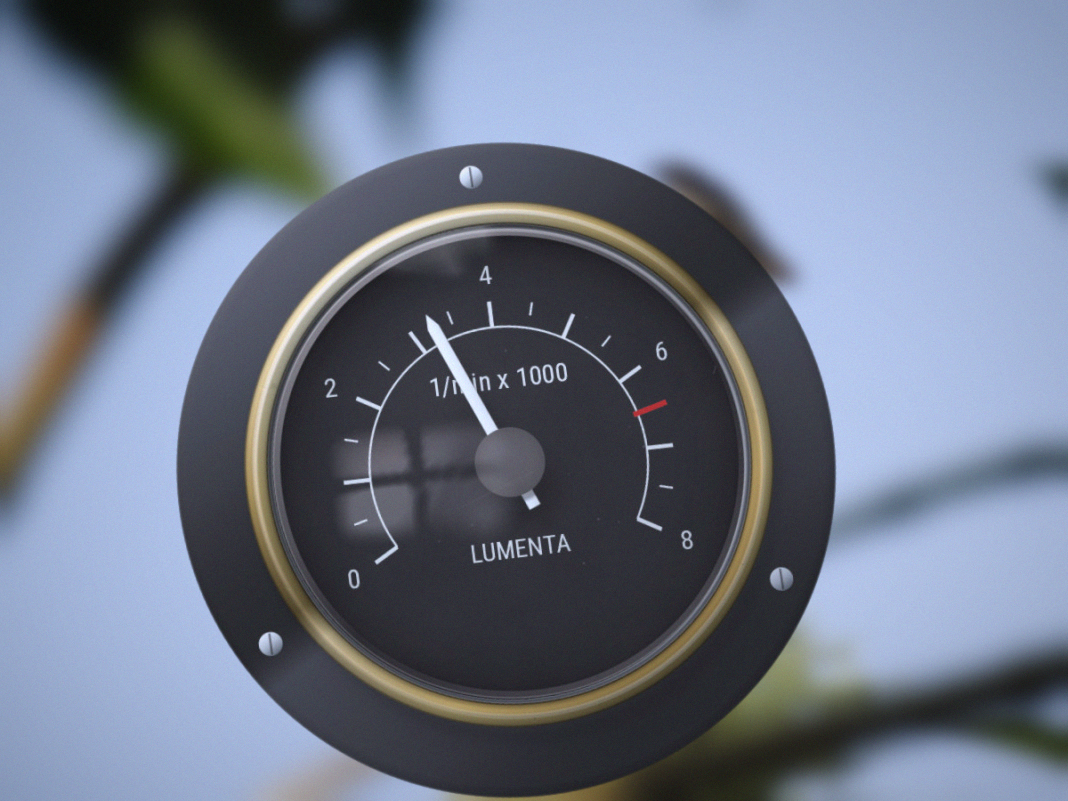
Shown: 3250 rpm
